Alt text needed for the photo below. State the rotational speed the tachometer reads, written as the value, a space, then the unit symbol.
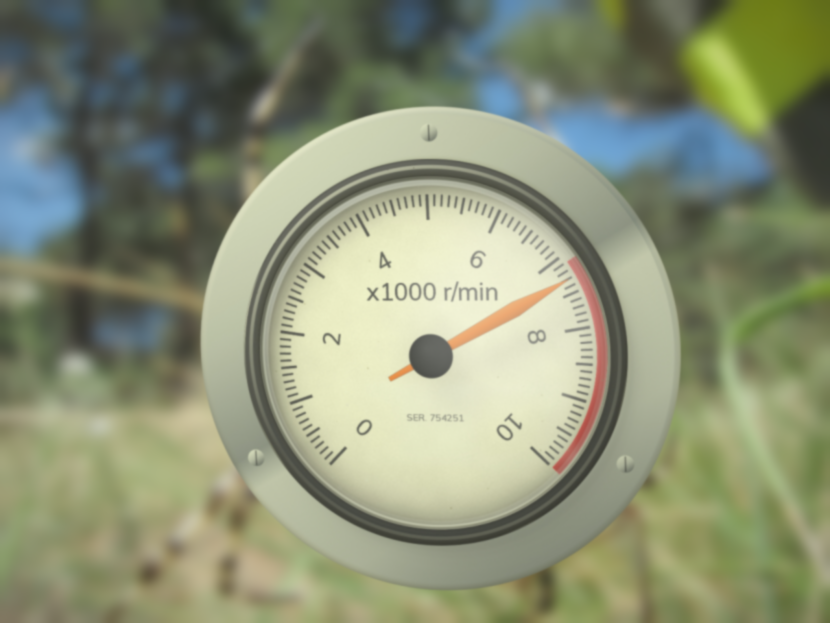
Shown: 7300 rpm
